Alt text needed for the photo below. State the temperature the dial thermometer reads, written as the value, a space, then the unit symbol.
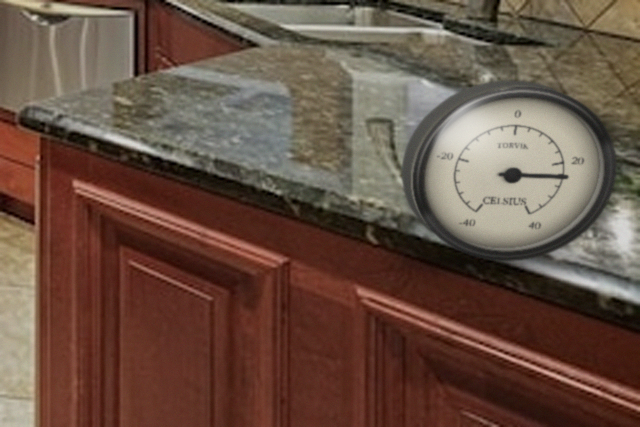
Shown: 24 °C
